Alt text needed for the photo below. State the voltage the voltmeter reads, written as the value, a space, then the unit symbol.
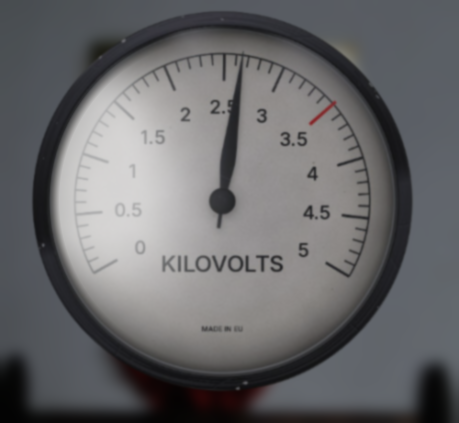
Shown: 2.65 kV
